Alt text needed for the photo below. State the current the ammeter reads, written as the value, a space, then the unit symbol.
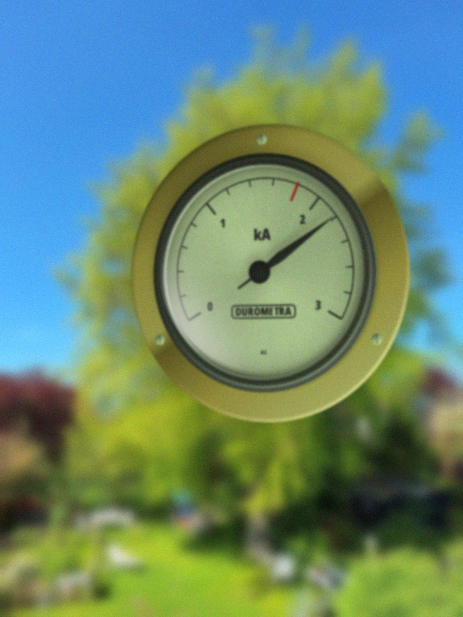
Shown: 2.2 kA
